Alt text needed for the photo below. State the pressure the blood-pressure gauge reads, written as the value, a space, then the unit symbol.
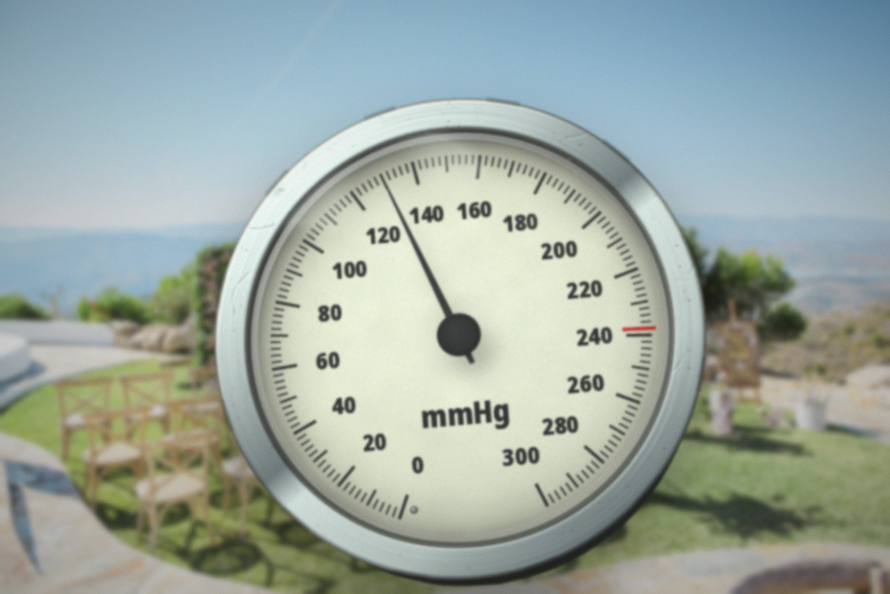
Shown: 130 mmHg
